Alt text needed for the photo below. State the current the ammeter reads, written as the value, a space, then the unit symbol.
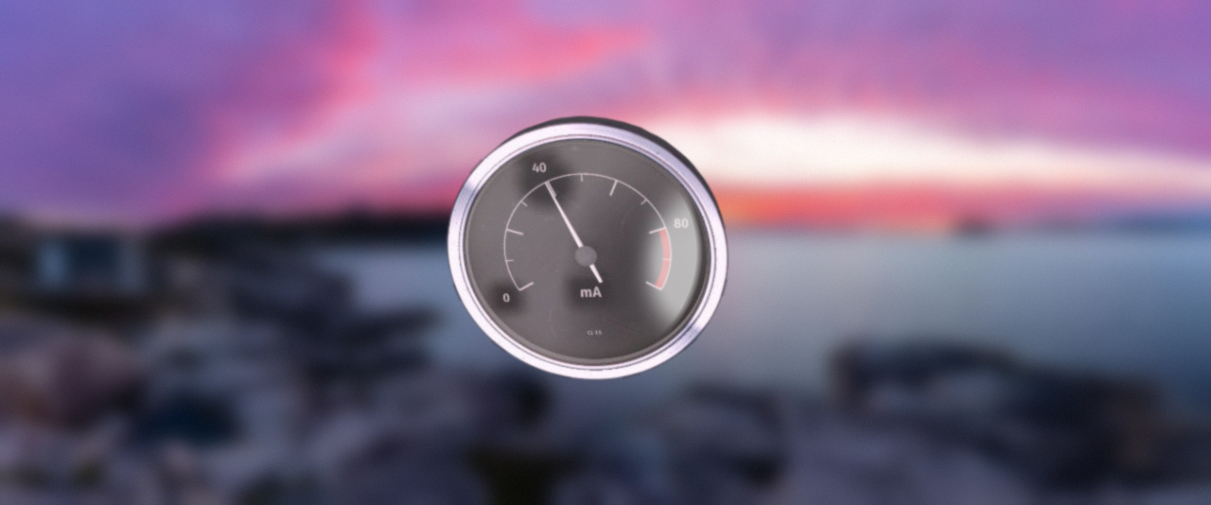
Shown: 40 mA
